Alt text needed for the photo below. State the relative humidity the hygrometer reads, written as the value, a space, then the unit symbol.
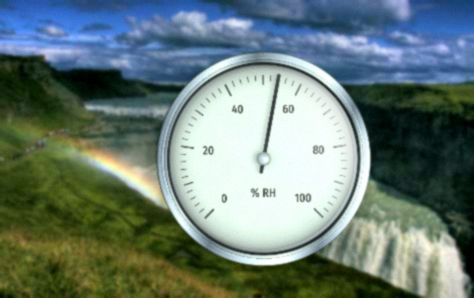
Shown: 54 %
